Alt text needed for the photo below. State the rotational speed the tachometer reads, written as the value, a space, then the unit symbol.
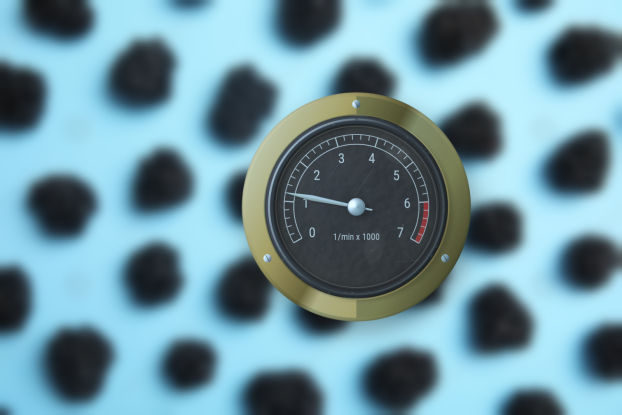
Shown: 1200 rpm
